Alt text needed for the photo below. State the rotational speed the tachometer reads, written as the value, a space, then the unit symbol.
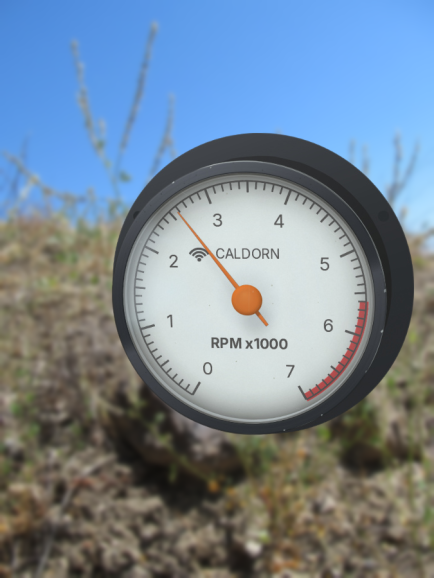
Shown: 2600 rpm
